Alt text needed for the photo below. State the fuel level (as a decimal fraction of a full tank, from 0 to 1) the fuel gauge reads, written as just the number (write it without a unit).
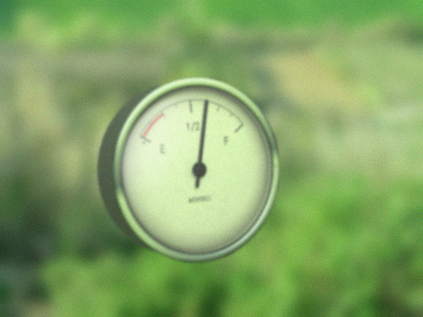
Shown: 0.625
